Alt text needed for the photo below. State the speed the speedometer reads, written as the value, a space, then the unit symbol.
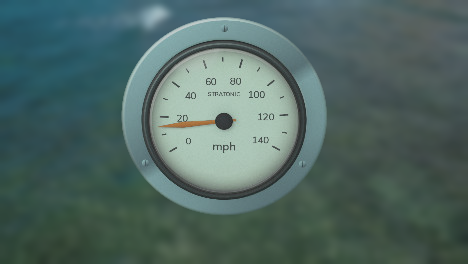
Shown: 15 mph
